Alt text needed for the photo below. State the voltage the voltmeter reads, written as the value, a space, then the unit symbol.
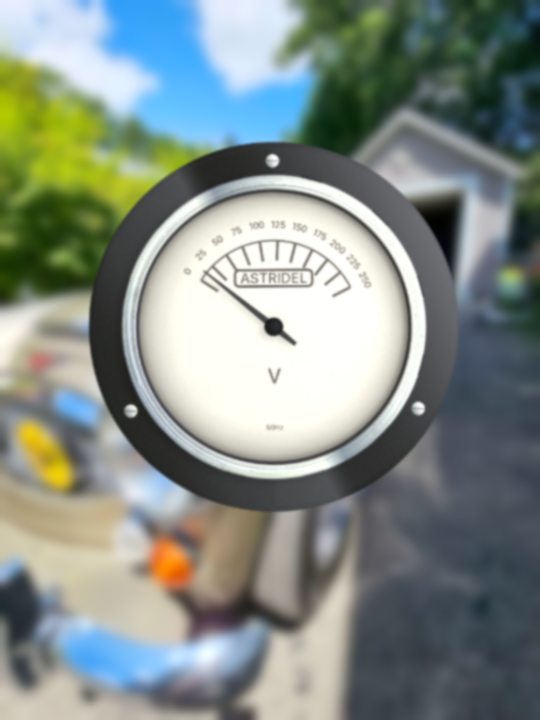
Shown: 12.5 V
